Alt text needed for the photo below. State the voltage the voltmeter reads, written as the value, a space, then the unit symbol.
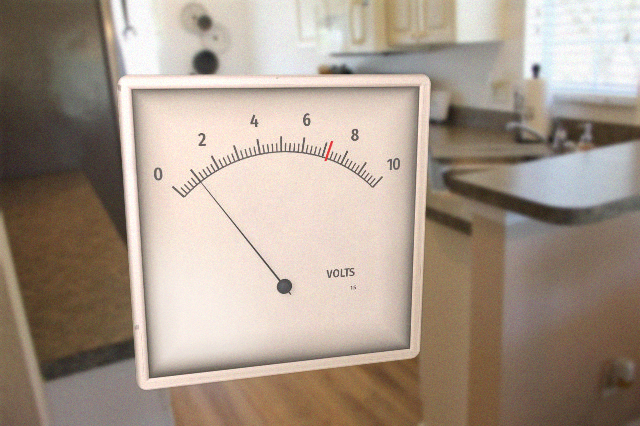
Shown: 1 V
